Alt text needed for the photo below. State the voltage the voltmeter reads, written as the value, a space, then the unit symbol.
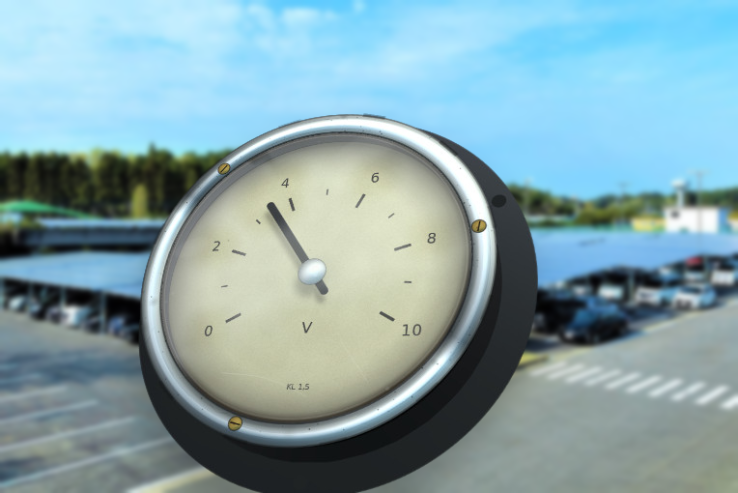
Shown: 3.5 V
